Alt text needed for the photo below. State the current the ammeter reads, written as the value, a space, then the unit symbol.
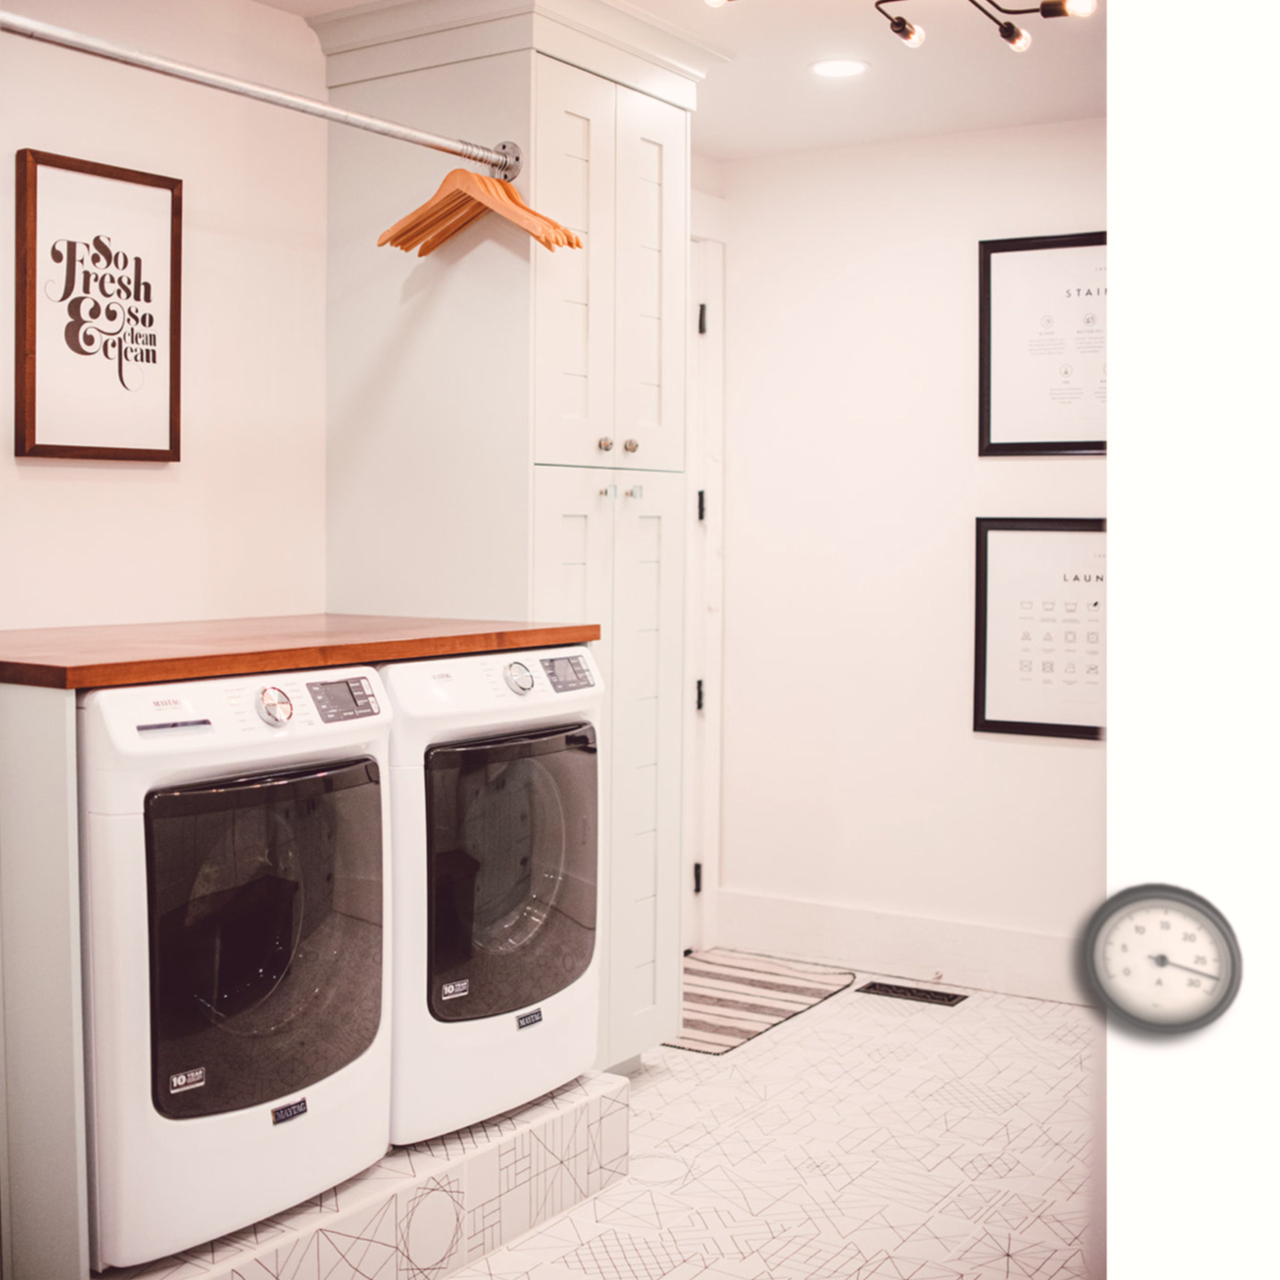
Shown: 27.5 A
